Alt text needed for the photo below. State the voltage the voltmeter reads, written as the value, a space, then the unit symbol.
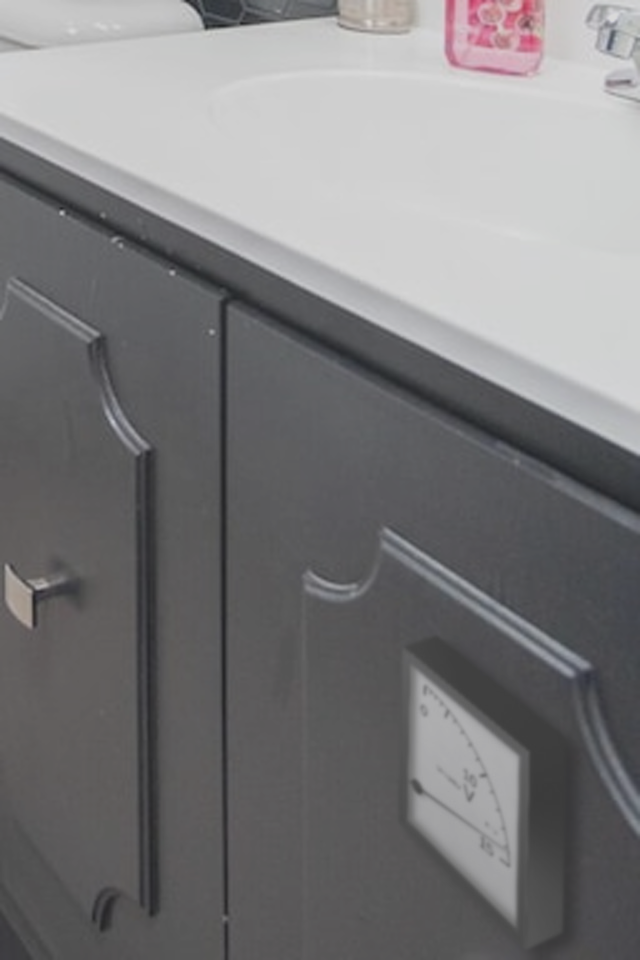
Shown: 14 V
